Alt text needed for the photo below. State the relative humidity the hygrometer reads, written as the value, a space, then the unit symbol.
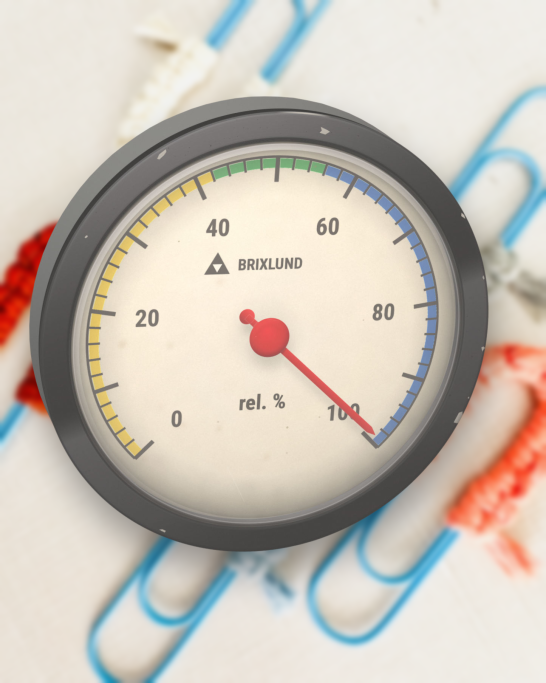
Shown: 99 %
